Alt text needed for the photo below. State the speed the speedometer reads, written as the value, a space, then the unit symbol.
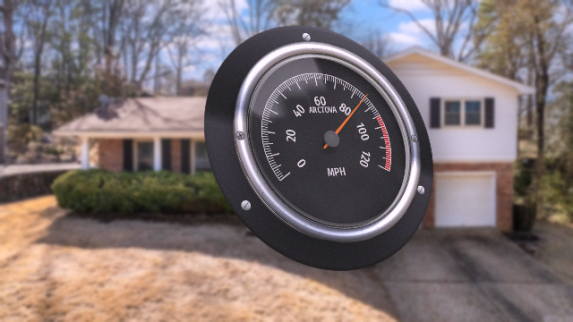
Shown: 85 mph
